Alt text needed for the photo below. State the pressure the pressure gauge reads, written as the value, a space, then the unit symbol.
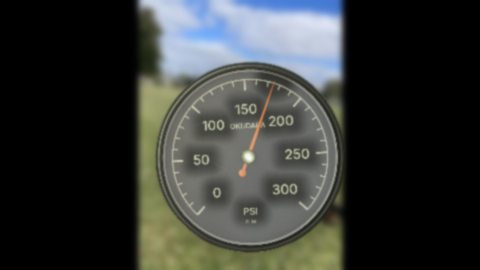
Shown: 175 psi
